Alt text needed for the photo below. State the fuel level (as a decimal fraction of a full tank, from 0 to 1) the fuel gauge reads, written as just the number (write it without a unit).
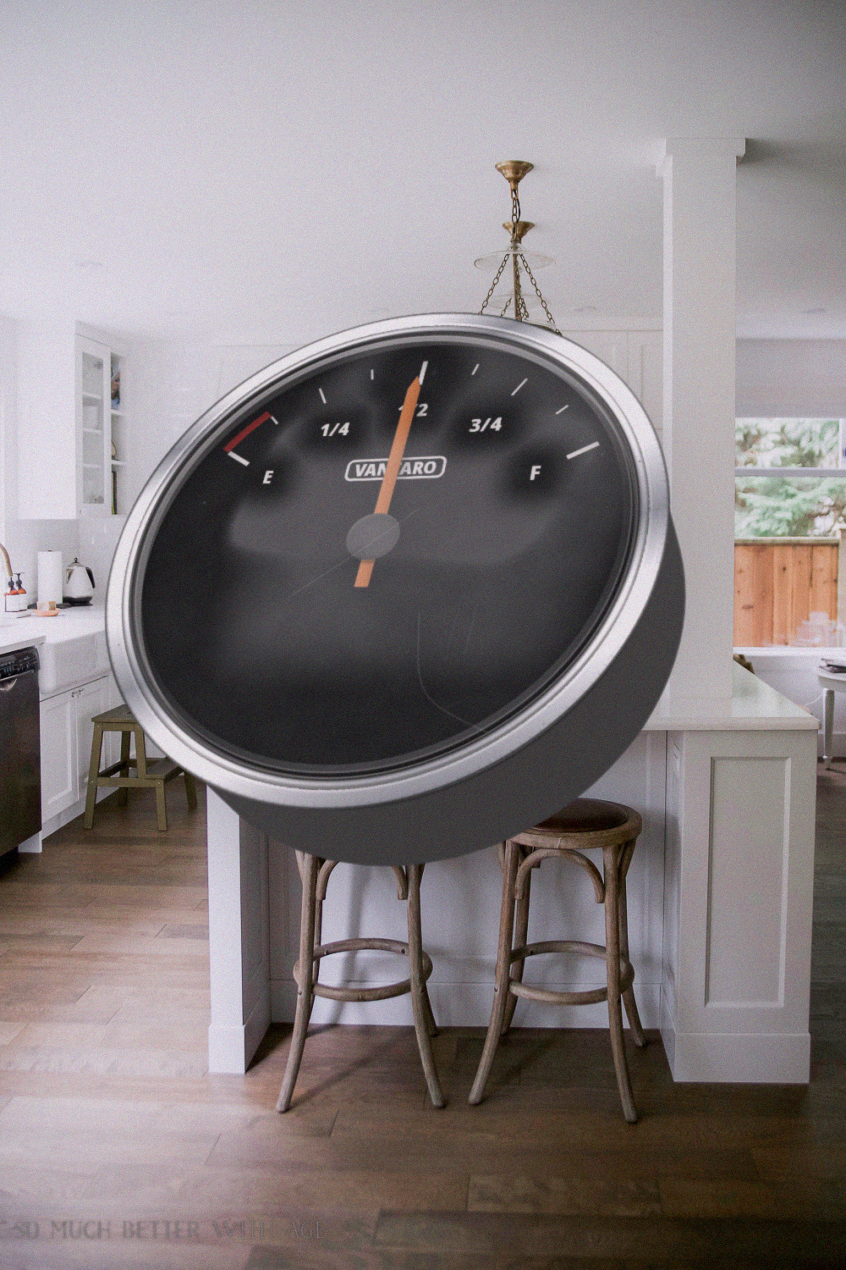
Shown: 0.5
